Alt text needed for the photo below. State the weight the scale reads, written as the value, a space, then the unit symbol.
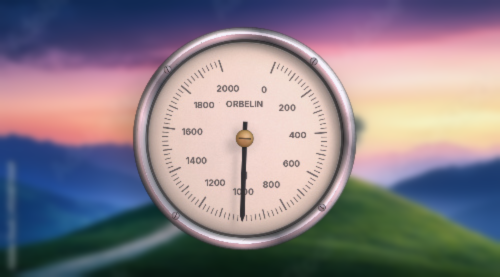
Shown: 1000 g
